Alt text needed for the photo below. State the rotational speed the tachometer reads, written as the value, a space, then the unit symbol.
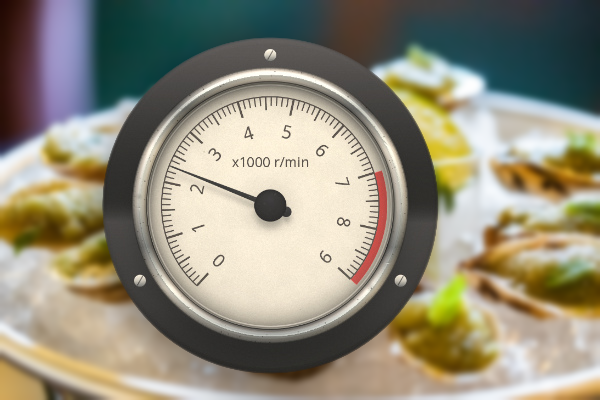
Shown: 2300 rpm
